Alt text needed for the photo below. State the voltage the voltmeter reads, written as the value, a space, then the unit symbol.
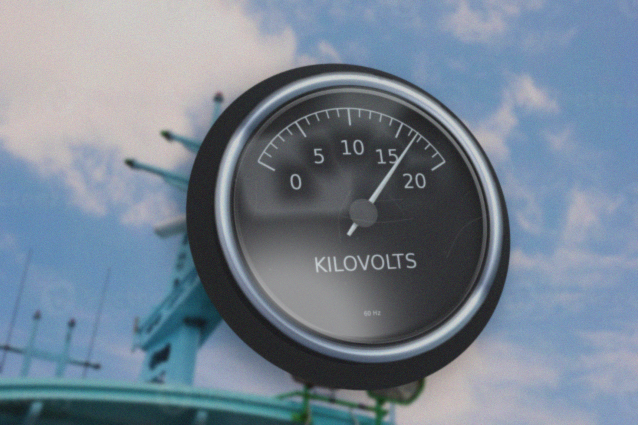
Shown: 16.5 kV
